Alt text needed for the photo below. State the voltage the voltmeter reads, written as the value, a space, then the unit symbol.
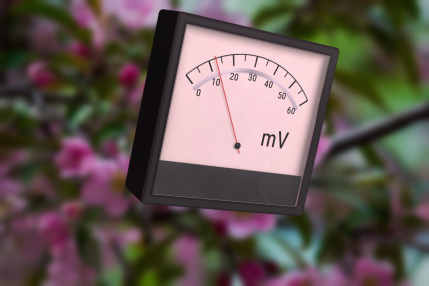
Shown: 12.5 mV
